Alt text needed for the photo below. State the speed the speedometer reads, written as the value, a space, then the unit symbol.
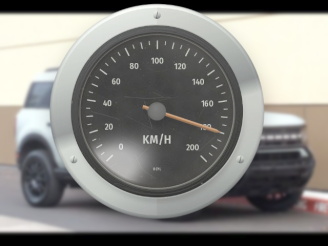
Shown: 180 km/h
